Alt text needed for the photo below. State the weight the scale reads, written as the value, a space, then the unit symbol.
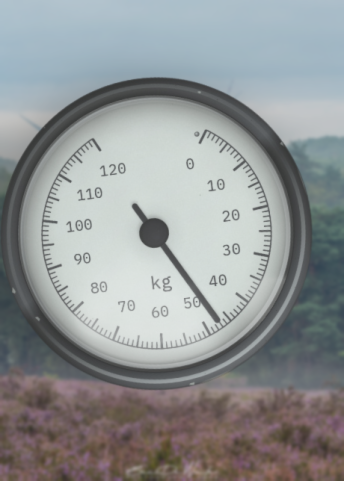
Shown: 47 kg
